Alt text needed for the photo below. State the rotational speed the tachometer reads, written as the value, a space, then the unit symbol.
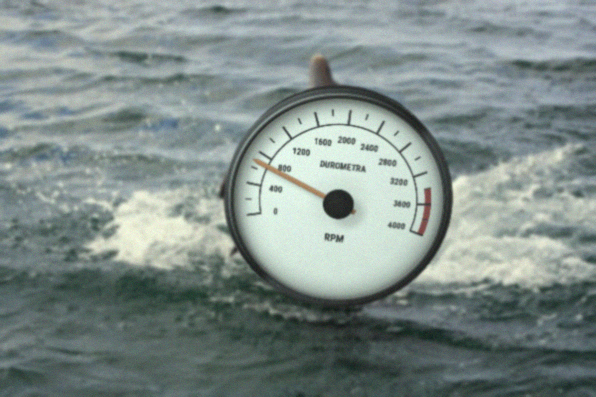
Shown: 700 rpm
